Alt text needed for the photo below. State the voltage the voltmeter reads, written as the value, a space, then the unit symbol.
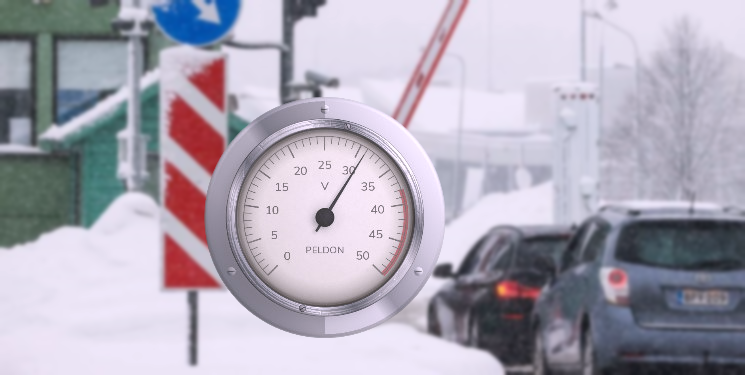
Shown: 31 V
